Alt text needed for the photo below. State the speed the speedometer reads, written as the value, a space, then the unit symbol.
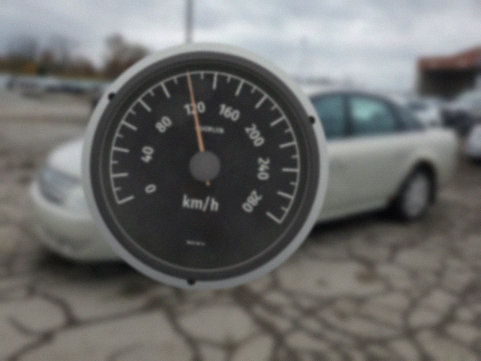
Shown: 120 km/h
